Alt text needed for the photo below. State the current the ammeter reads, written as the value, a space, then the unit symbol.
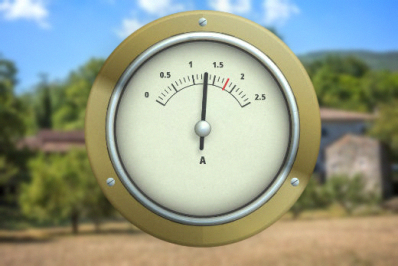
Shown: 1.3 A
